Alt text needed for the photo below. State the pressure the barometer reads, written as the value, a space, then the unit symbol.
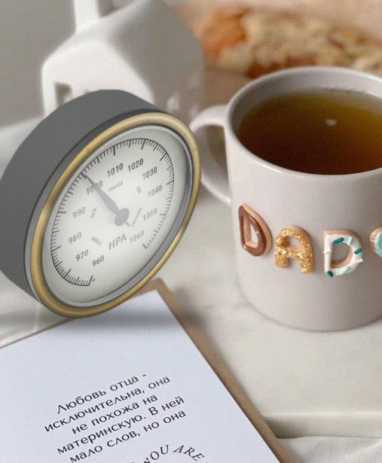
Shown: 1000 hPa
